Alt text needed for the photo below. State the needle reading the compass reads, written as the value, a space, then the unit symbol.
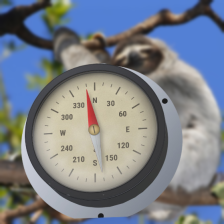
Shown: 350 °
